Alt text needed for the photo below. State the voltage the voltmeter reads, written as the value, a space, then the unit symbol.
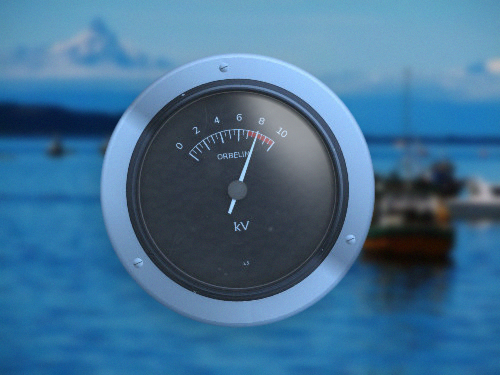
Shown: 8 kV
